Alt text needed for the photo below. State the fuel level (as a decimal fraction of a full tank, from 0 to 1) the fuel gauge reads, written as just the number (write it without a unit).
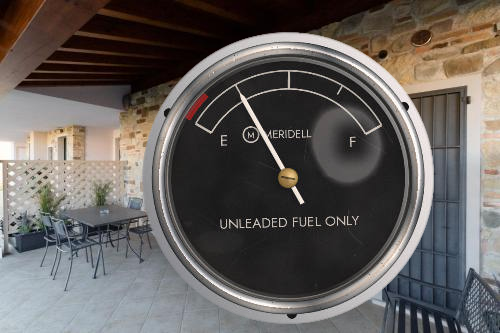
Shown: 0.25
